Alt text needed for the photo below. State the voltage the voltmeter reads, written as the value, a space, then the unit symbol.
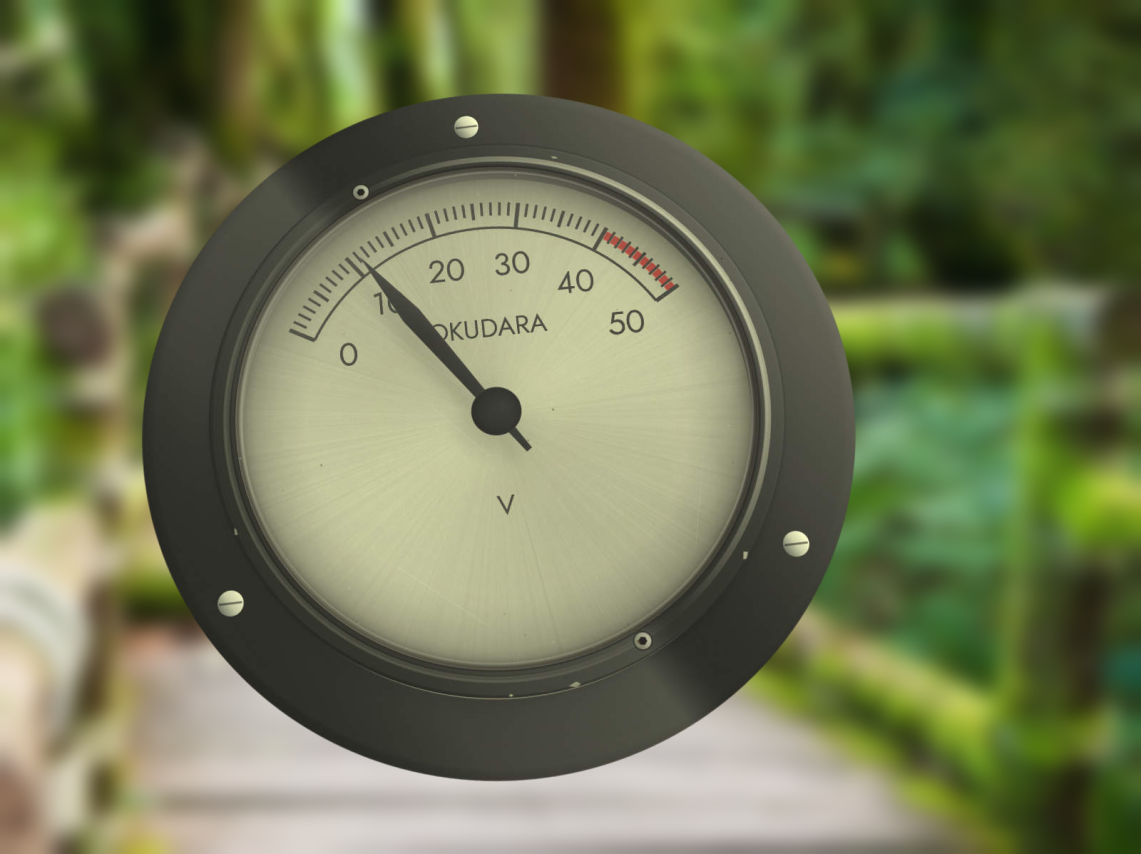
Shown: 11 V
